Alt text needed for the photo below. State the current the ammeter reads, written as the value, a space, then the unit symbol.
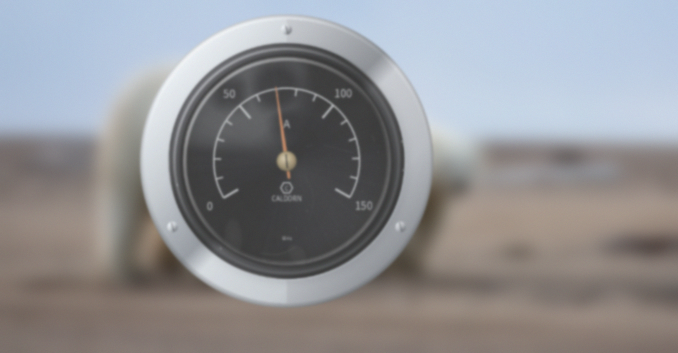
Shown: 70 A
